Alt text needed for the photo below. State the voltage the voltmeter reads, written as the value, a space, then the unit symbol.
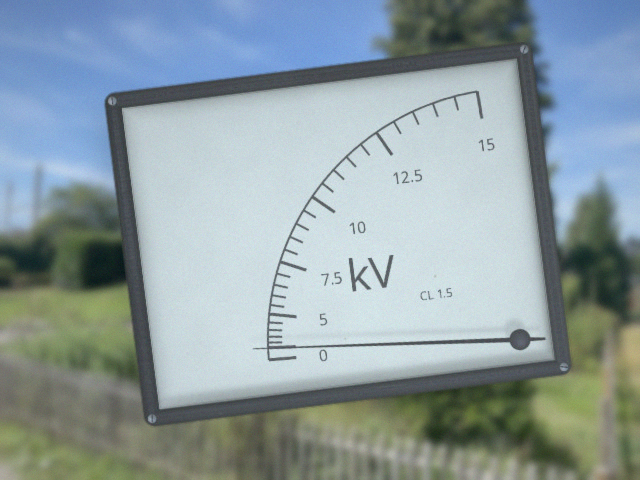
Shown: 2.5 kV
